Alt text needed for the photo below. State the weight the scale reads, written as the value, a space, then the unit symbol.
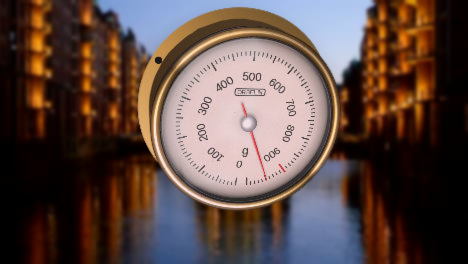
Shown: 950 g
